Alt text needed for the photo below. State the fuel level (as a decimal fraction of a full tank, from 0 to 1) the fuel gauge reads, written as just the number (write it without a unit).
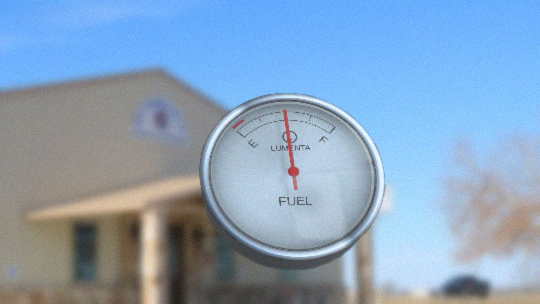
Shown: 0.5
